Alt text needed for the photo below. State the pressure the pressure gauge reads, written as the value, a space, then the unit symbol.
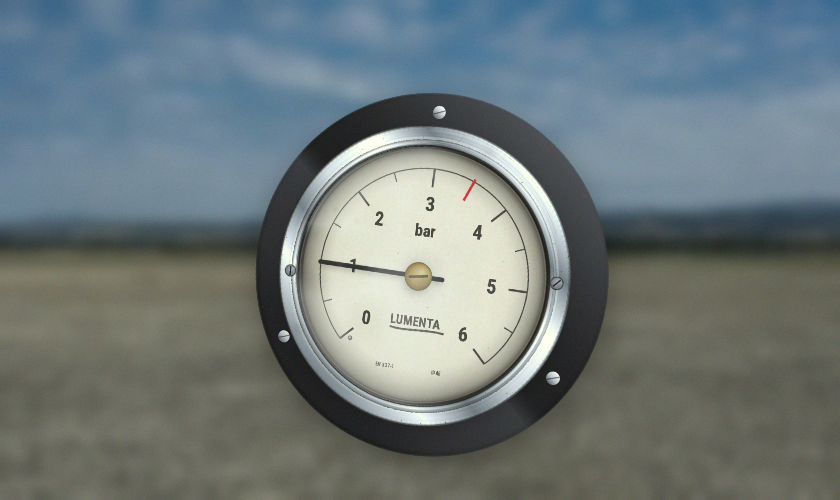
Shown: 1 bar
